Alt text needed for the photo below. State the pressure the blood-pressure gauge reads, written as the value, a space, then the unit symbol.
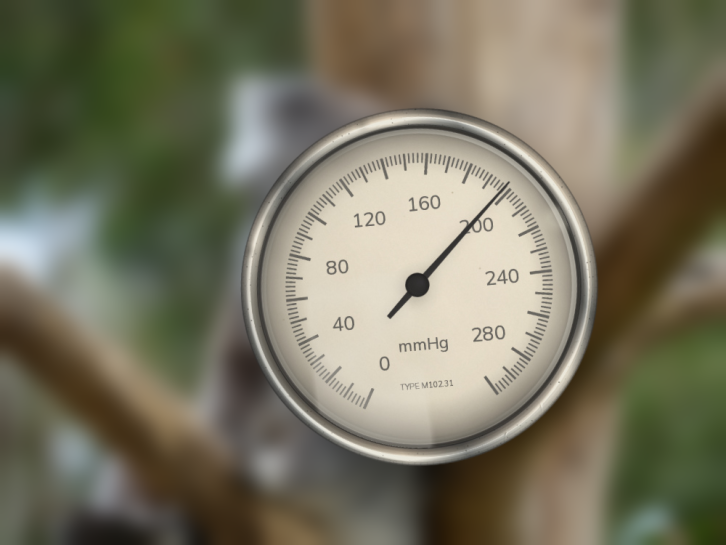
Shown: 198 mmHg
